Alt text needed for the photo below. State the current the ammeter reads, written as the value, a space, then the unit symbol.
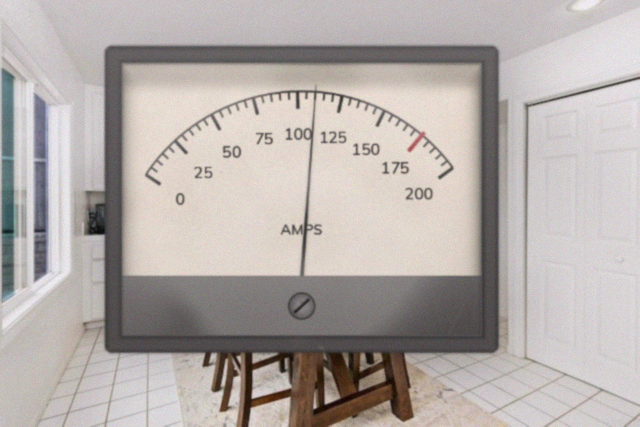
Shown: 110 A
